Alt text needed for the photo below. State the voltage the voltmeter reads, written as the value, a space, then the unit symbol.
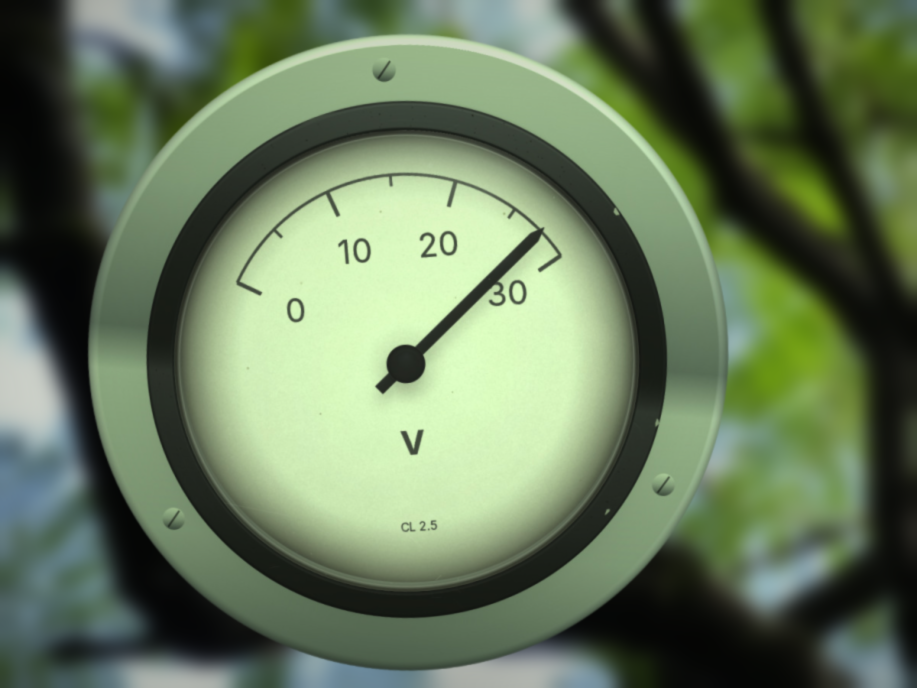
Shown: 27.5 V
